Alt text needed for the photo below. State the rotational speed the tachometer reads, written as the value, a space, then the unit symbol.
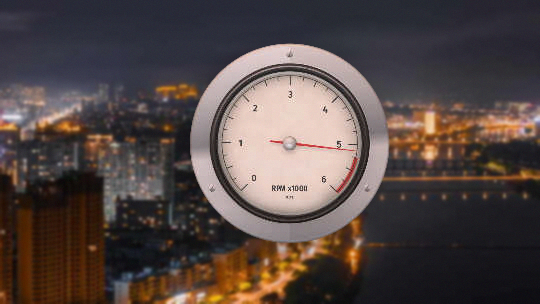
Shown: 5125 rpm
